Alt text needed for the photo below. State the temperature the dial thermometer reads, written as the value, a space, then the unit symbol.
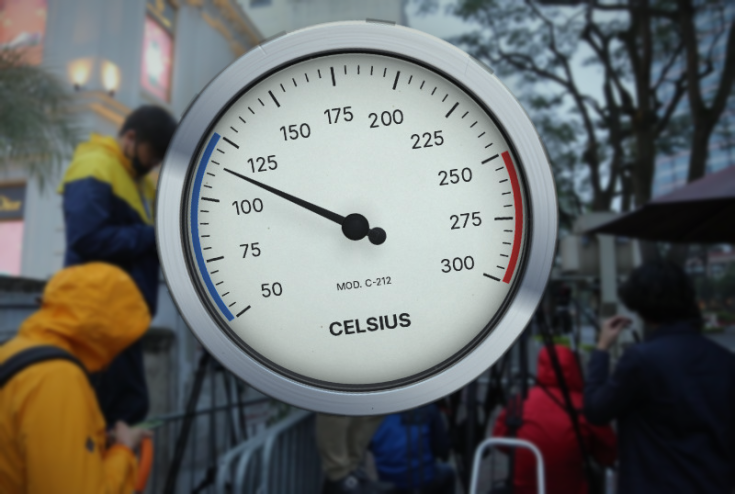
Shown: 115 °C
